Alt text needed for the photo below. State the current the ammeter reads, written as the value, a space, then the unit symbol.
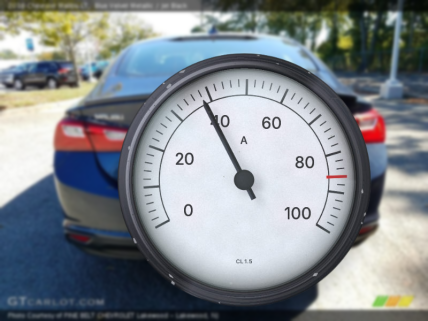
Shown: 38 A
